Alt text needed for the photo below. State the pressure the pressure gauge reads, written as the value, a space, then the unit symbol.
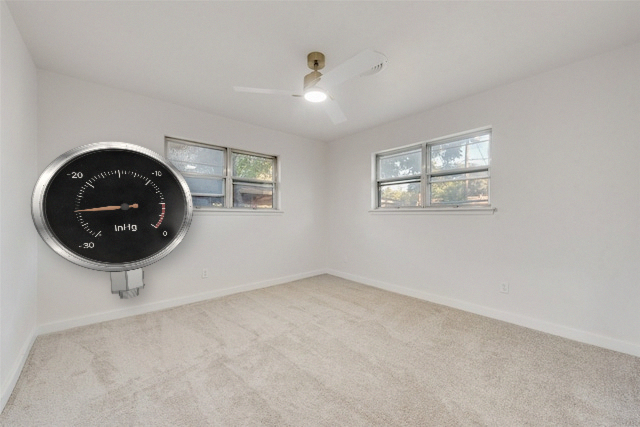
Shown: -25 inHg
